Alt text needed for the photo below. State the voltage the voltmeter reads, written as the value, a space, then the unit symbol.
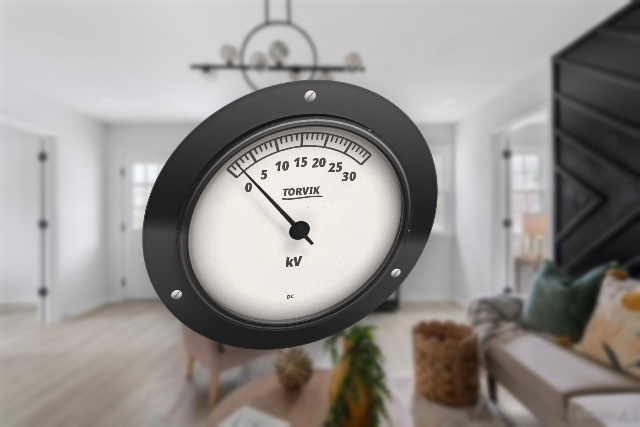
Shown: 2 kV
